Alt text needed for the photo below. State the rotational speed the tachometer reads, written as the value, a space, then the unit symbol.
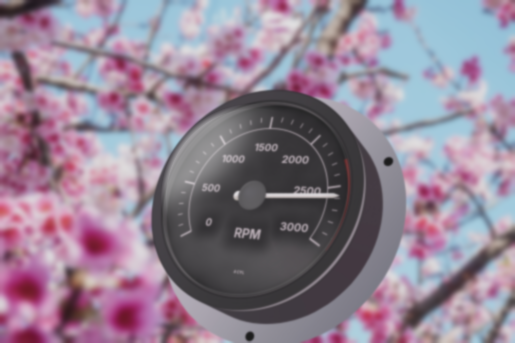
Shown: 2600 rpm
